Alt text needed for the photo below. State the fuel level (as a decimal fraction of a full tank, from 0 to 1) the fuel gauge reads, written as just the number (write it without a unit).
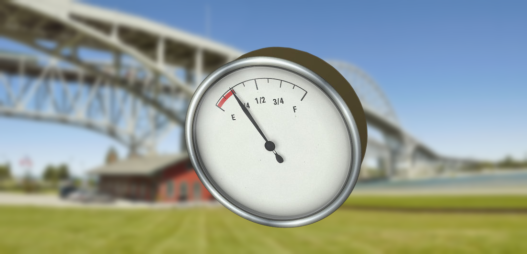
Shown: 0.25
